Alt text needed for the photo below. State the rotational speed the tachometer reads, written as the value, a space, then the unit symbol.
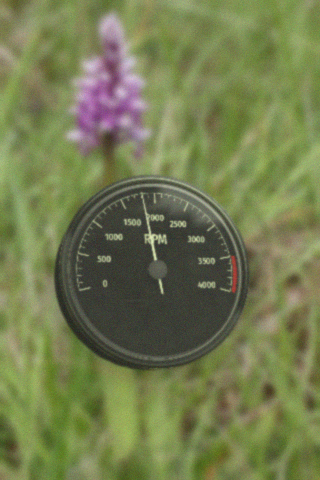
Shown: 1800 rpm
